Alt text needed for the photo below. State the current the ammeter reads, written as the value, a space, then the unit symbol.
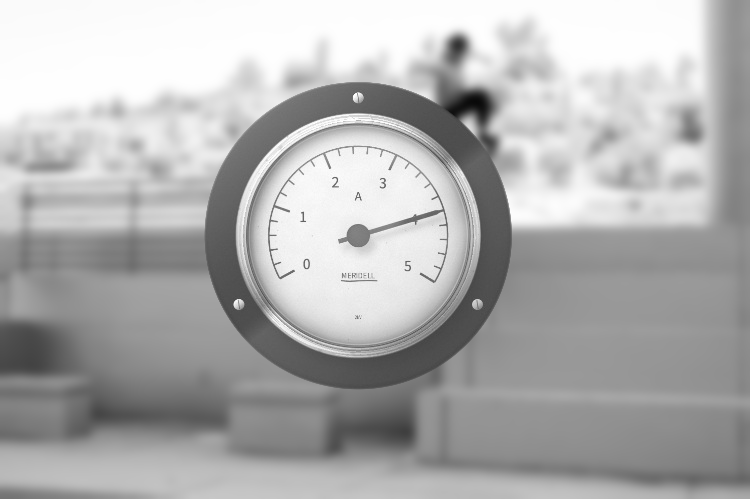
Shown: 4 A
